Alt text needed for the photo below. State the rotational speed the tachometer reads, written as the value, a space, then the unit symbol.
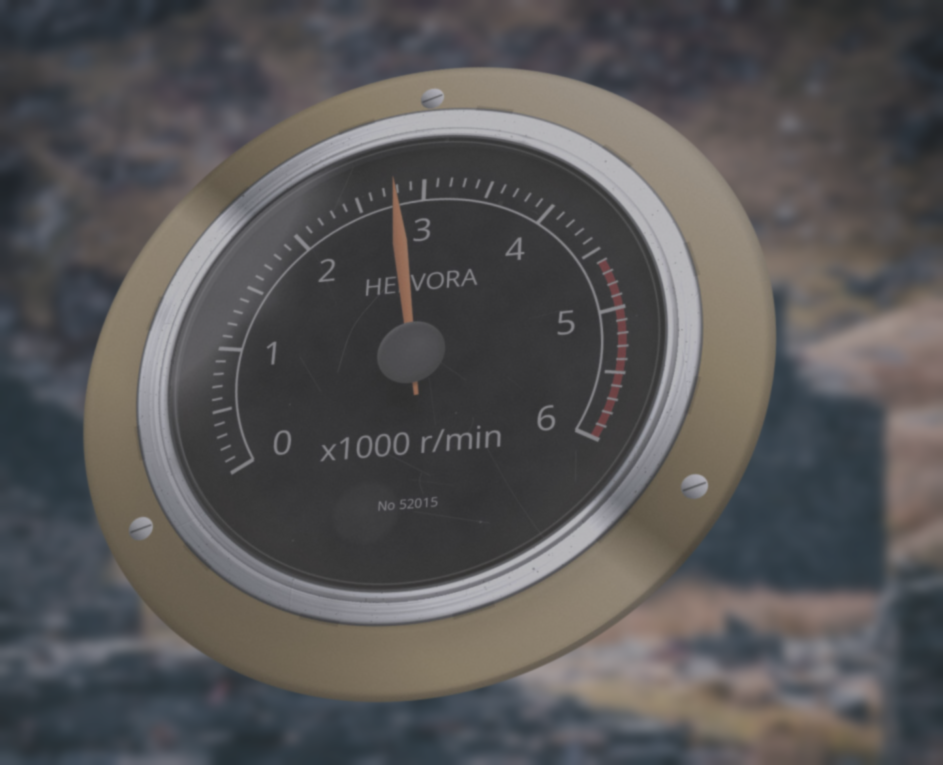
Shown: 2800 rpm
